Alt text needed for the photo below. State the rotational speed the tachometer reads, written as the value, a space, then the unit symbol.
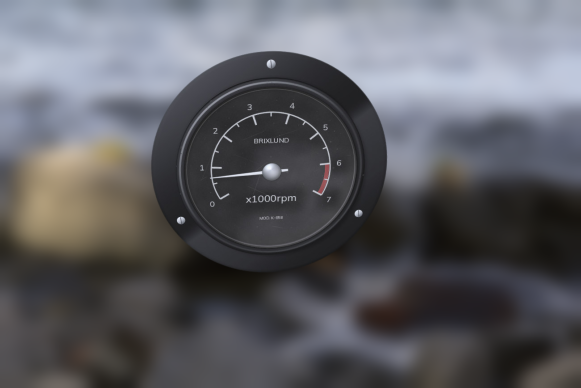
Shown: 750 rpm
